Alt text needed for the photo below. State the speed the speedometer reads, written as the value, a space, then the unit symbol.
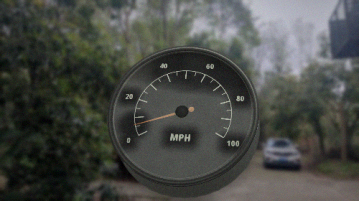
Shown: 5 mph
